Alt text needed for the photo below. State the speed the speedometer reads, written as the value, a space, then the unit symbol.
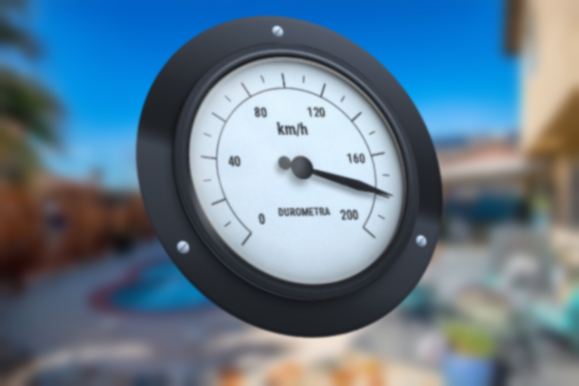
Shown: 180 km/h
